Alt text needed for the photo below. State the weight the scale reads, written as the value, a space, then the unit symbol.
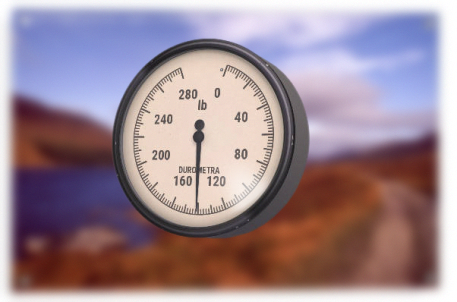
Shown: 140 lb
